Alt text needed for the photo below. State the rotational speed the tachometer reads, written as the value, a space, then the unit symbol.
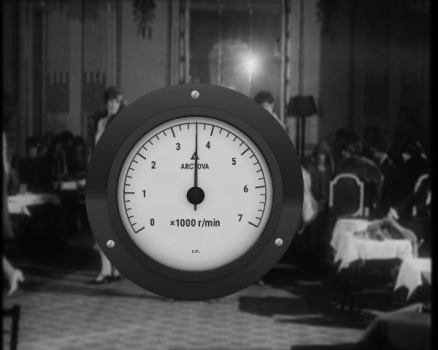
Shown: 3600 rpm
